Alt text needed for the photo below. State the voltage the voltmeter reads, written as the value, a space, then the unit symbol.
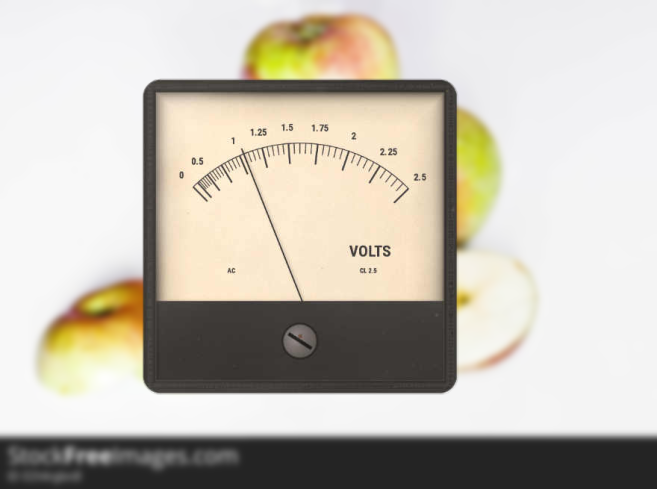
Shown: 1.05 V
